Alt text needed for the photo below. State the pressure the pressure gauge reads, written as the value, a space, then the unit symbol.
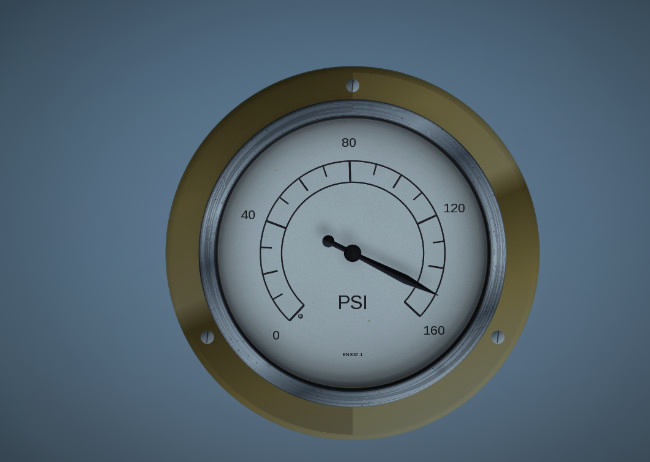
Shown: 150 psi
